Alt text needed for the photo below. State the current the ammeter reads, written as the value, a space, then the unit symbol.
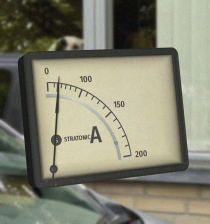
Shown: 50 A
